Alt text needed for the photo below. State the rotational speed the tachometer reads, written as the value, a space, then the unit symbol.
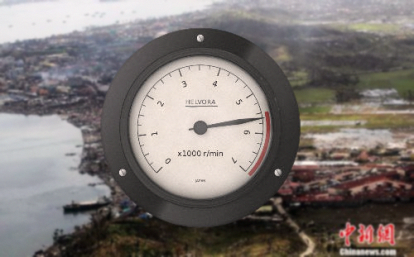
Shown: 5625 rpm
